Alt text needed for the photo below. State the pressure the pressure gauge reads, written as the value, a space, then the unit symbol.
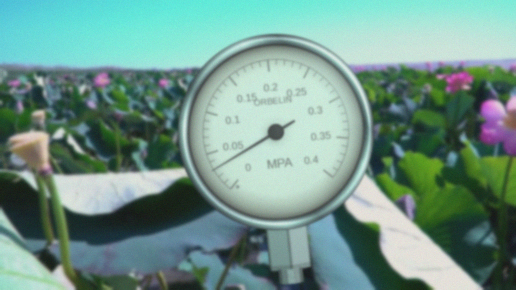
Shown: 0.03 MPa
